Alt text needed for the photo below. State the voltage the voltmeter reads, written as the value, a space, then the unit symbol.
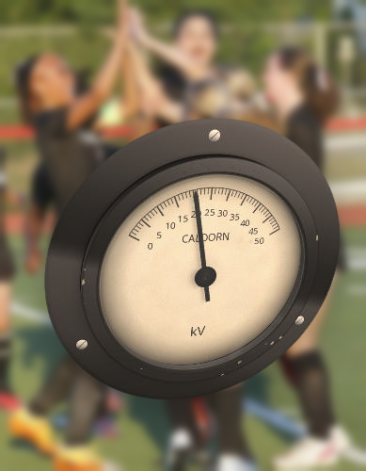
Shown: 20 kV
